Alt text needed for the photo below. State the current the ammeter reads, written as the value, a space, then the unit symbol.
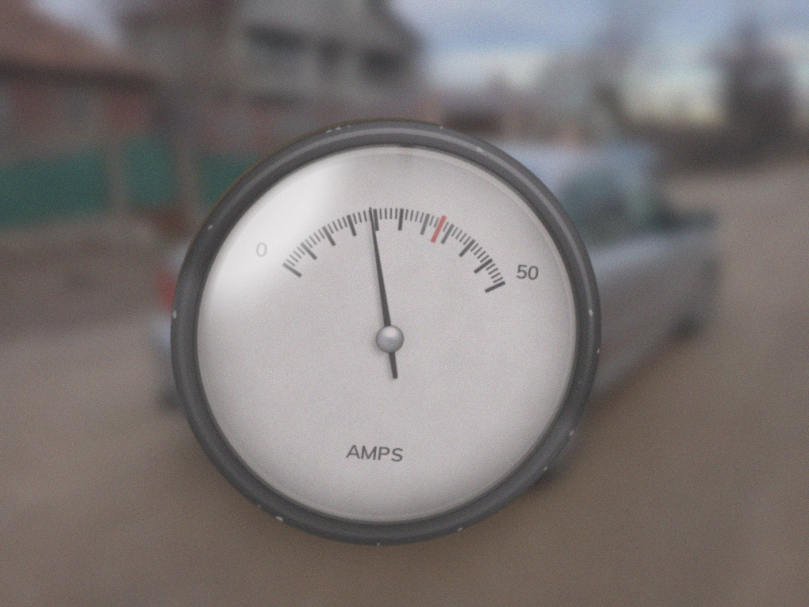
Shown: 19 A
